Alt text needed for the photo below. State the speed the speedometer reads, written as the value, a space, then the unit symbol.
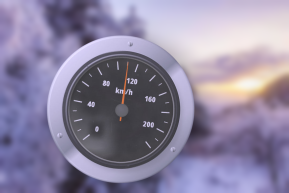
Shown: 110 km/h
